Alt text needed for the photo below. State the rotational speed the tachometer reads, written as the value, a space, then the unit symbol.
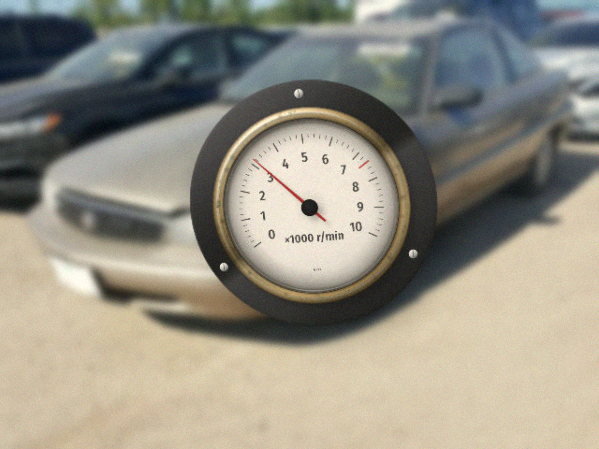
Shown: 3200 rpm
